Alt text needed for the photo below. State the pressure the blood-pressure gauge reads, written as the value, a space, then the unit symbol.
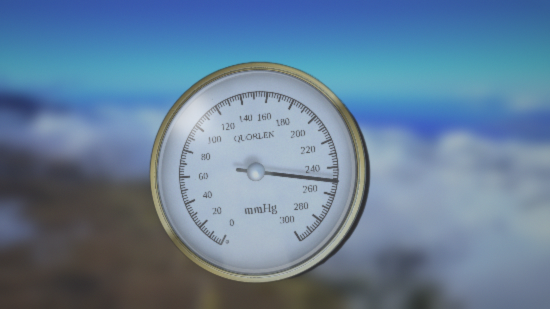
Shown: 250 mmHg
